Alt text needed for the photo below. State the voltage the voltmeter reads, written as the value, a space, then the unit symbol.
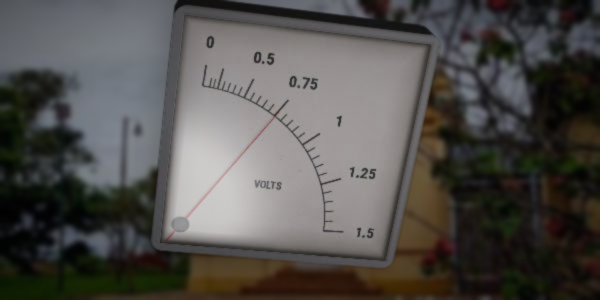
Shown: 0.75 V
